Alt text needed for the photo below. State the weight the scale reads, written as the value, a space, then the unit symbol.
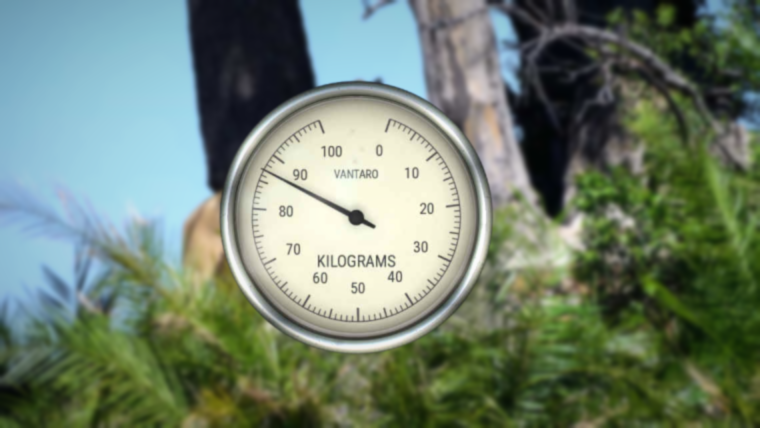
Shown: 87 kg
